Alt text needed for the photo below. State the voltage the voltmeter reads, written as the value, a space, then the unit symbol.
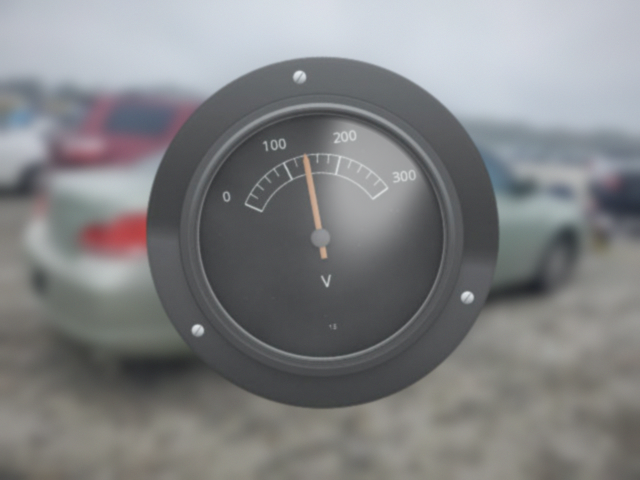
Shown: 140 V
